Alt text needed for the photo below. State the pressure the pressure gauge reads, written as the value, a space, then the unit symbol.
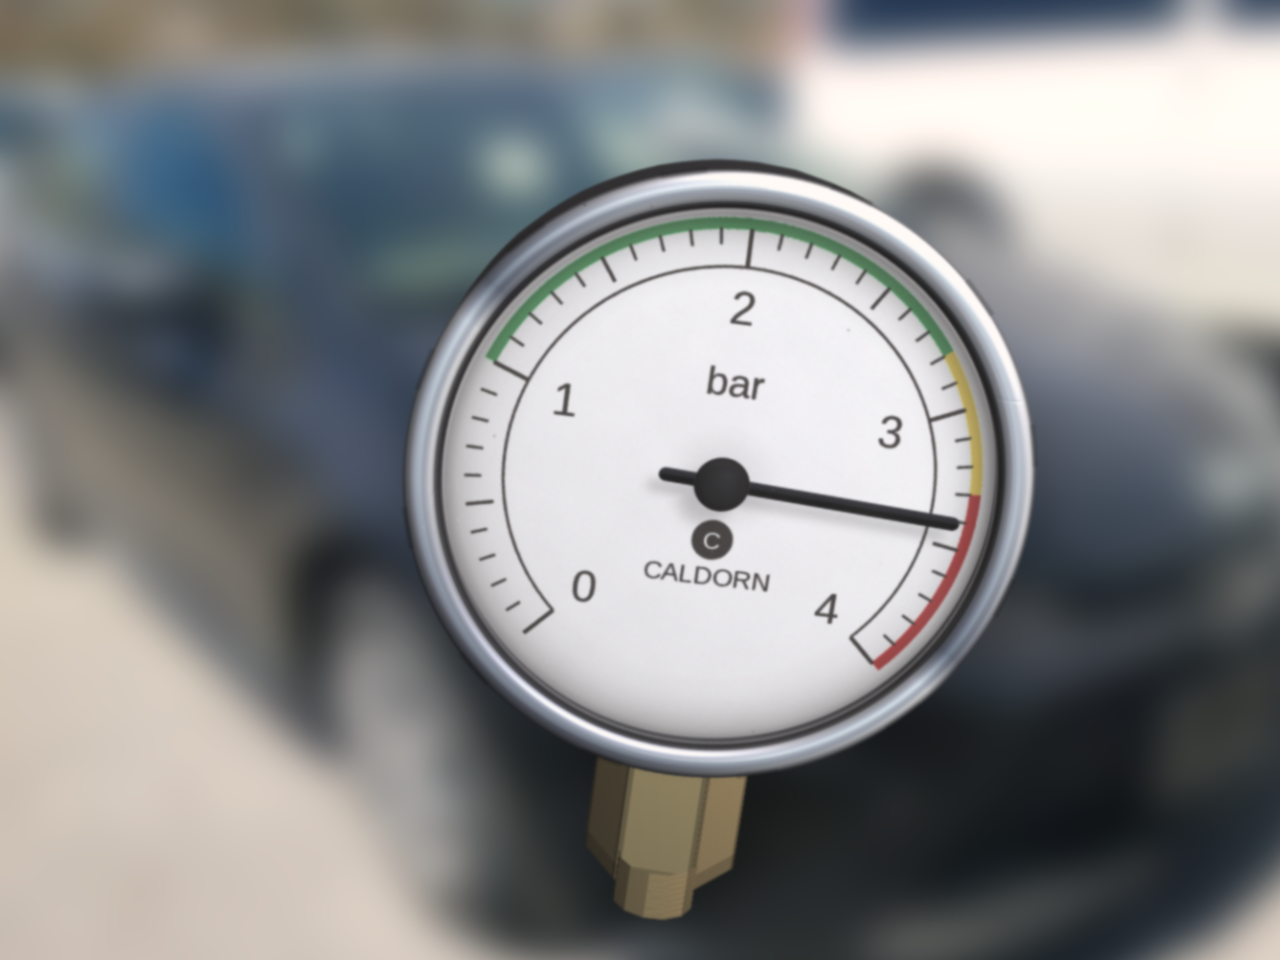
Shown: 3.4 bar
